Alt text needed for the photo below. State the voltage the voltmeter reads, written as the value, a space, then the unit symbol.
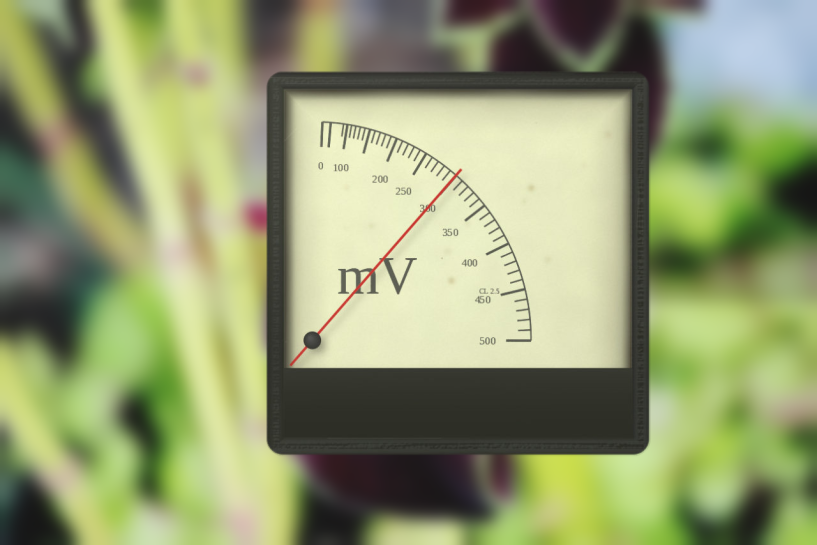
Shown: 300 mV
